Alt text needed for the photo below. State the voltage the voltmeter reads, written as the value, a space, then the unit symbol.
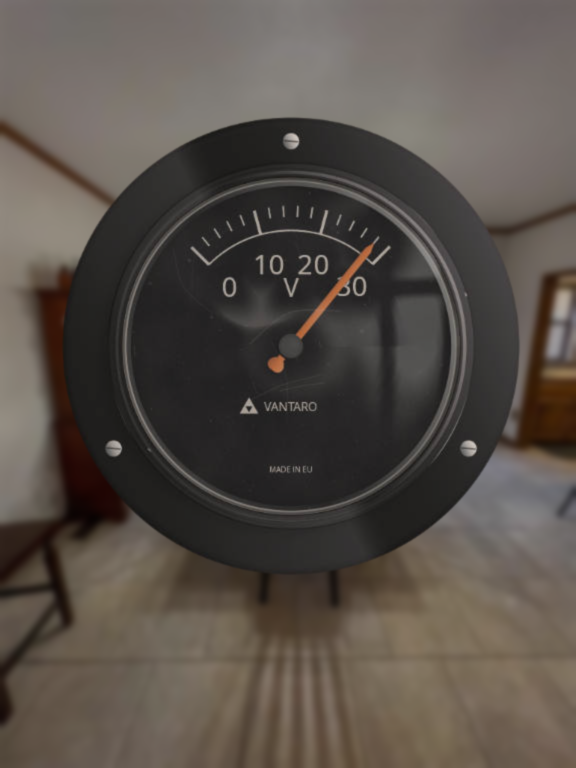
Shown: 28 V
